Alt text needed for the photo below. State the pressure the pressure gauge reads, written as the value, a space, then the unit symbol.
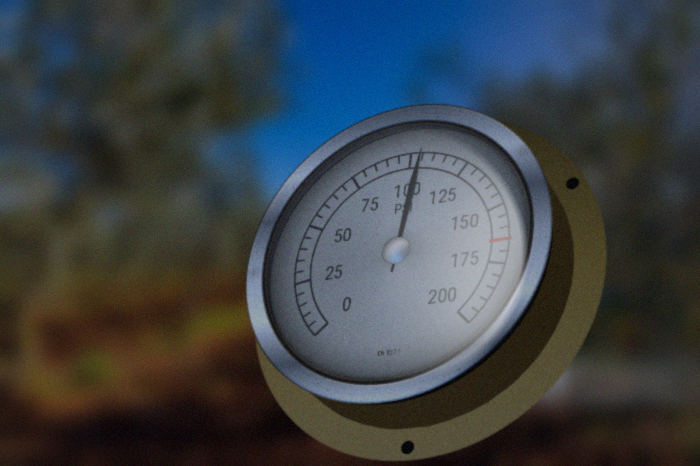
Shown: 105 psi
